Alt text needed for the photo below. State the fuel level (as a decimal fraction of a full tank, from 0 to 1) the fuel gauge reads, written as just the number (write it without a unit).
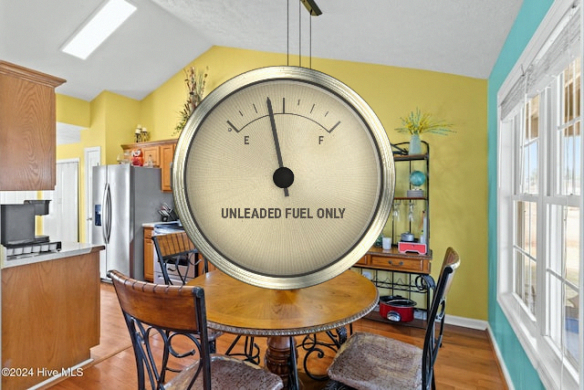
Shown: 0.375
